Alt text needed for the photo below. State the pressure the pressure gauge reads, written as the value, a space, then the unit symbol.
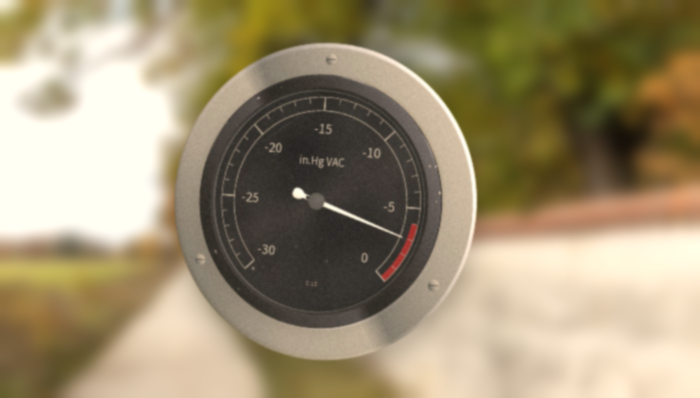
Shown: -3 inHg
